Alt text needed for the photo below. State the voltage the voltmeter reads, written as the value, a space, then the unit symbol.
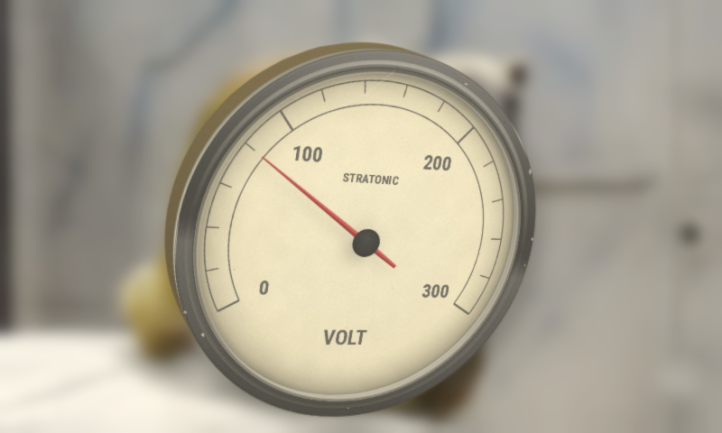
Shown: 80 V
